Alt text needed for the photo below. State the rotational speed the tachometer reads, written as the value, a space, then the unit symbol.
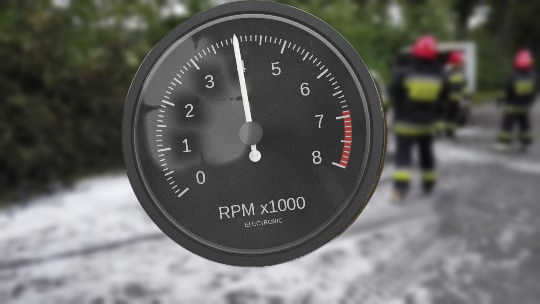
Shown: 4000 rpm
